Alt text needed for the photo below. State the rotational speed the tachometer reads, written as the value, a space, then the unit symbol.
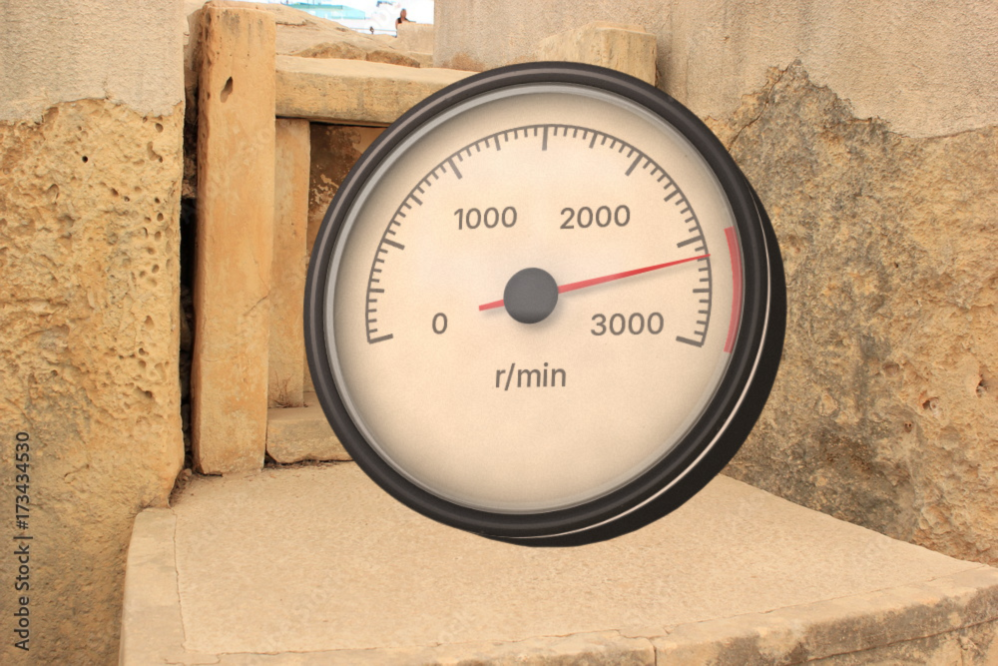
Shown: 2600 rpm
